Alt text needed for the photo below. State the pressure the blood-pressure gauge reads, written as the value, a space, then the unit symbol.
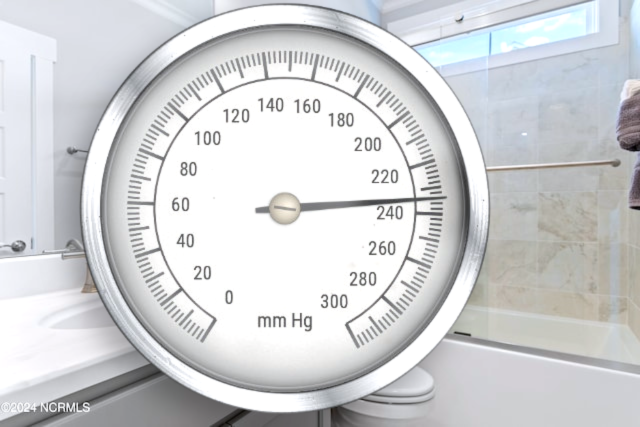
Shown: 234 mmHg
